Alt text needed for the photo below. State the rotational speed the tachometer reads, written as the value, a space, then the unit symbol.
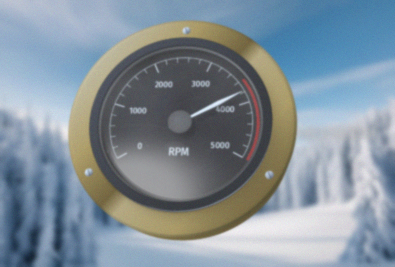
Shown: 3800 rpm
